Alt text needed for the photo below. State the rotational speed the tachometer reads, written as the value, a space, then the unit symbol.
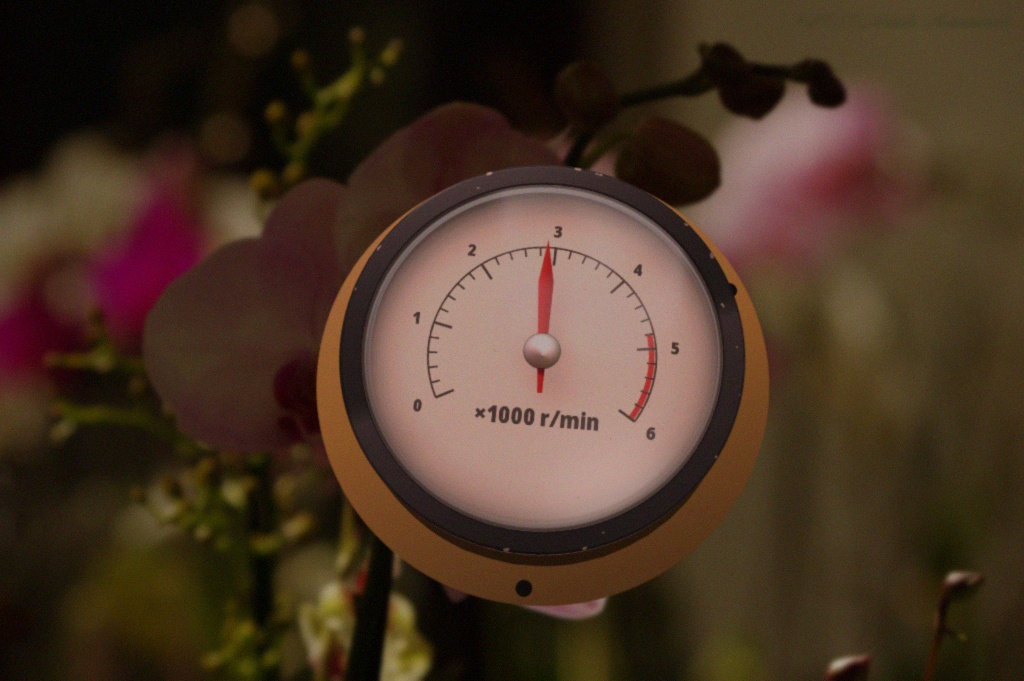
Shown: 2900 rpm
